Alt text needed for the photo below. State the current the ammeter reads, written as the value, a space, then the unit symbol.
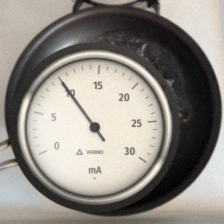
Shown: 10 mA
